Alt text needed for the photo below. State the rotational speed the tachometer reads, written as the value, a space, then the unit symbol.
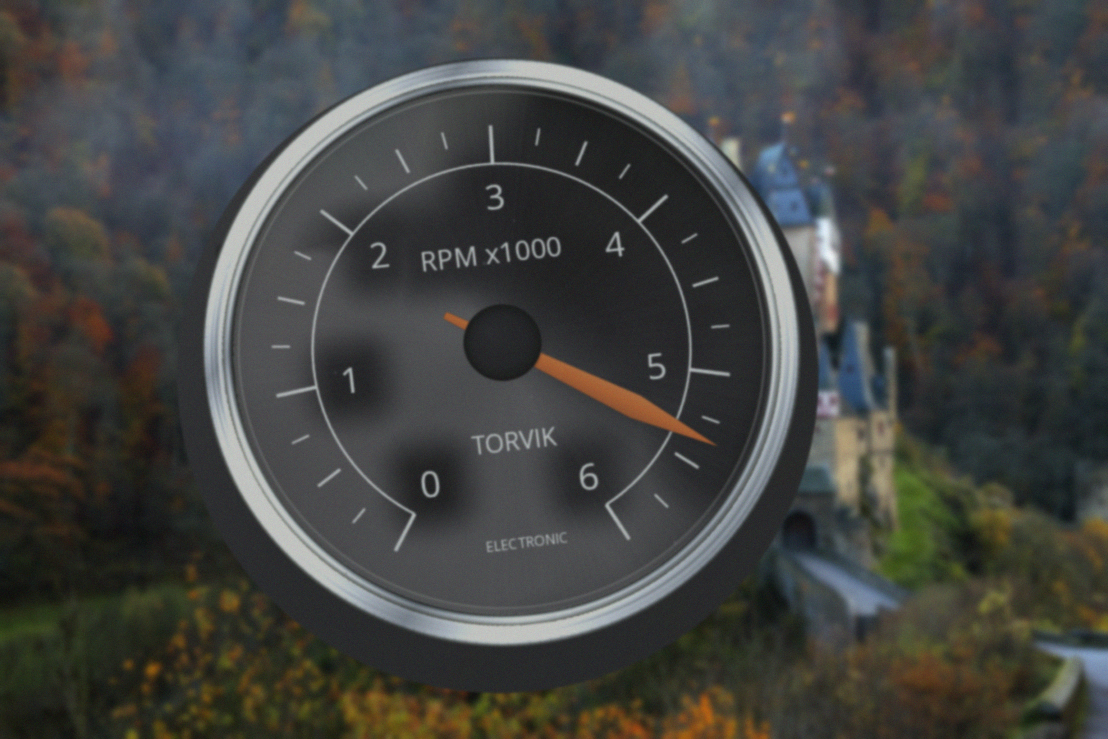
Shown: 5375 rpm
